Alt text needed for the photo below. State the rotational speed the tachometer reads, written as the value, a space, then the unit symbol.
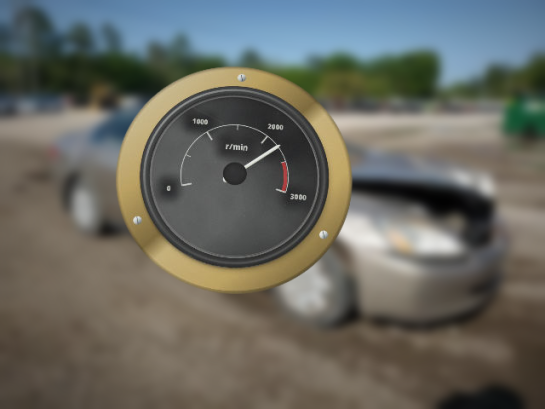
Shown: 2250 rpm
